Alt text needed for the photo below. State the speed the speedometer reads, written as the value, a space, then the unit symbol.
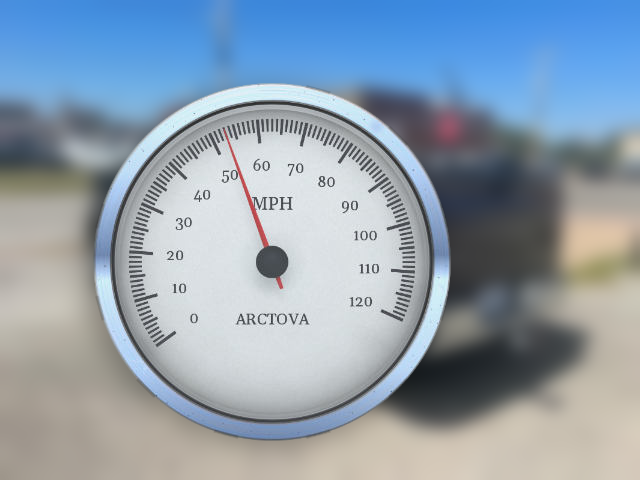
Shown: 53 mph
